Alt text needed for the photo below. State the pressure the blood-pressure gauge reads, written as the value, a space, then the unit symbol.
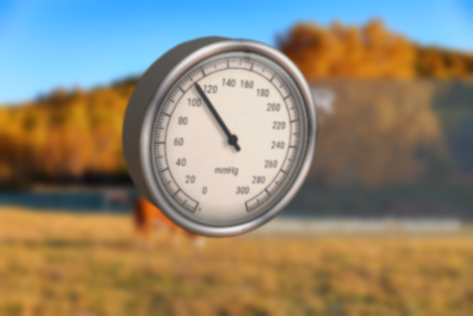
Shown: 110 mmHg
